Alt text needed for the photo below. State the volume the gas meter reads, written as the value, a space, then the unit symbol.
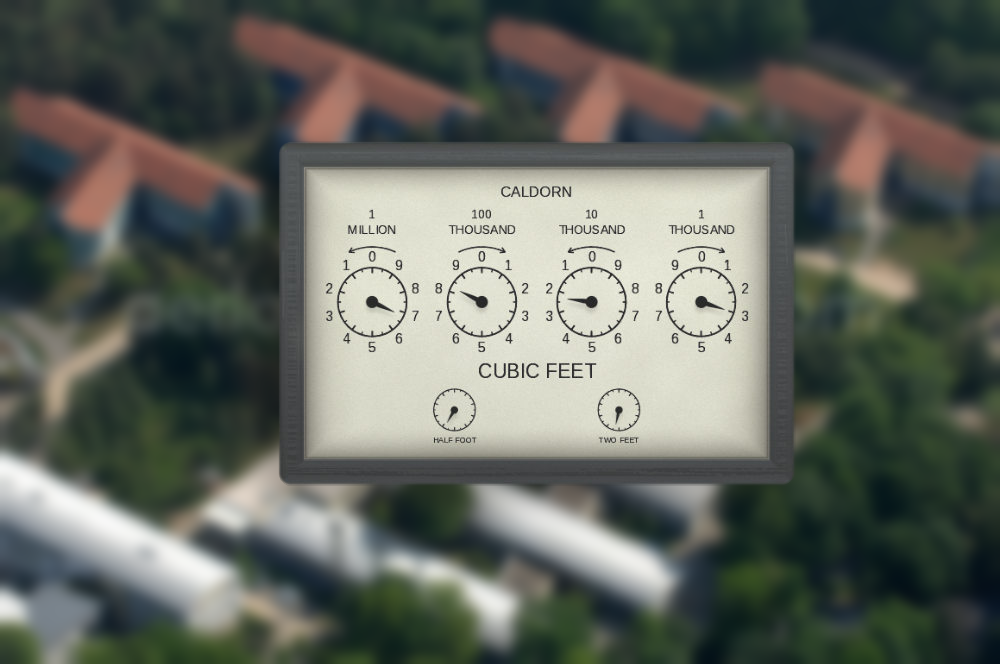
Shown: 682300 ft³
